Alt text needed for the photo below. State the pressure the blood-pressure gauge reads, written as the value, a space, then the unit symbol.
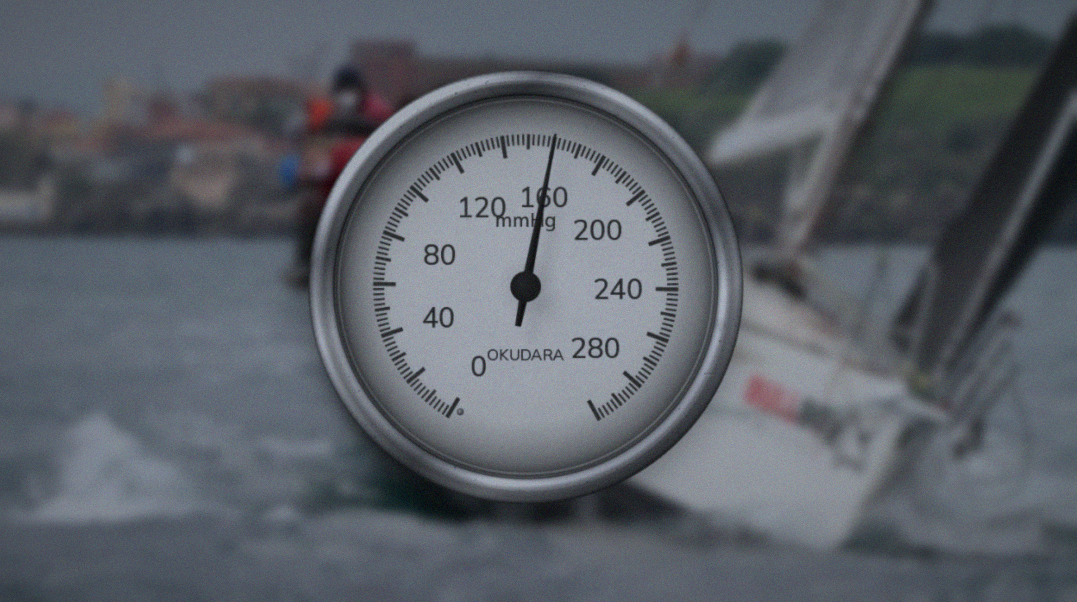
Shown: 160 mmHg
